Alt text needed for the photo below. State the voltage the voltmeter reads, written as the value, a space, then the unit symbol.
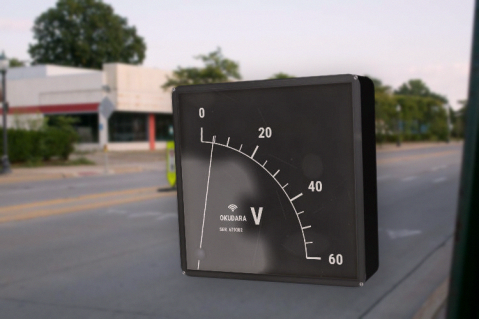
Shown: 5 V
